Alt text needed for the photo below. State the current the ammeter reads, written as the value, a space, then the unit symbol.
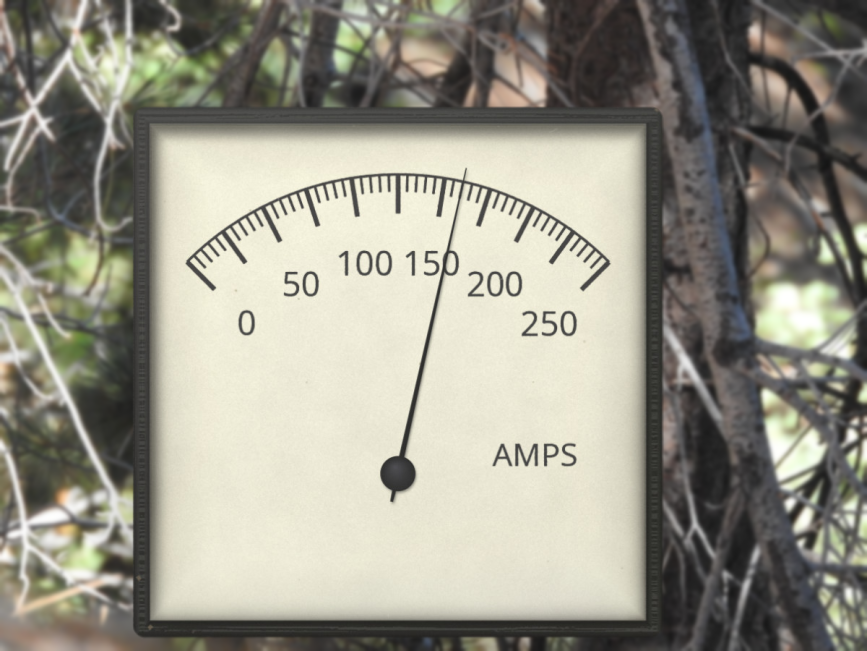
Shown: 160 A
